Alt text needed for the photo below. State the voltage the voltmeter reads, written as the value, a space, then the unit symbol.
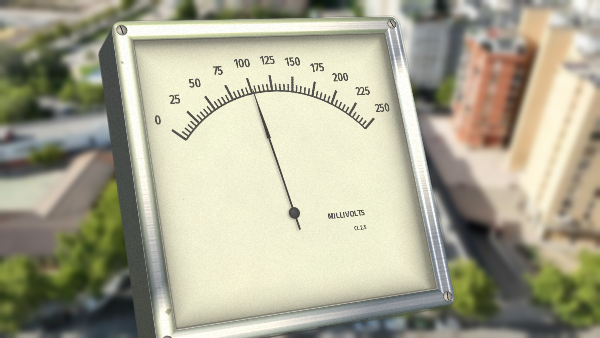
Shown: 100 mV
